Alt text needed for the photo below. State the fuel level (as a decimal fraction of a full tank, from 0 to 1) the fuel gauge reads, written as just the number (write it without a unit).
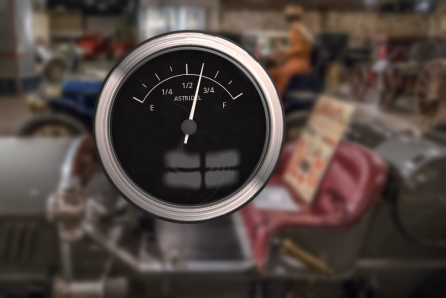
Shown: 0.625
